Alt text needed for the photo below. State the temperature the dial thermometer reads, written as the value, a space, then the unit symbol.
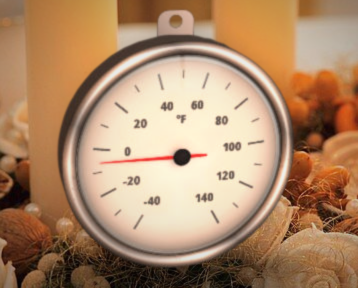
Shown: -5 °F
